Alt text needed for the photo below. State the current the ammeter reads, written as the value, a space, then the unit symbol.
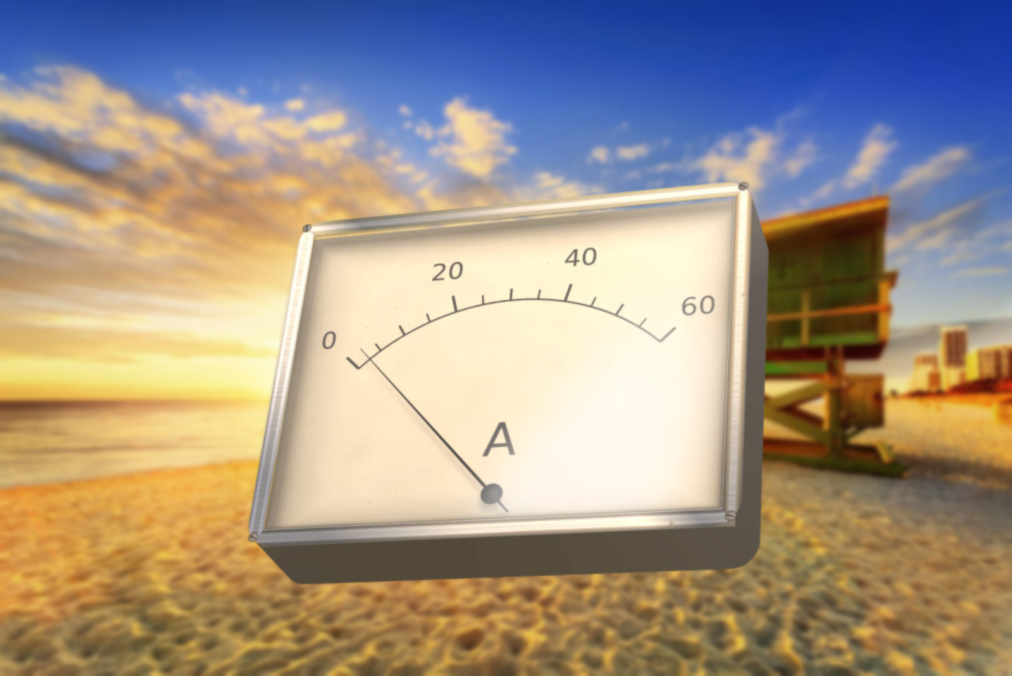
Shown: 2.5 A
